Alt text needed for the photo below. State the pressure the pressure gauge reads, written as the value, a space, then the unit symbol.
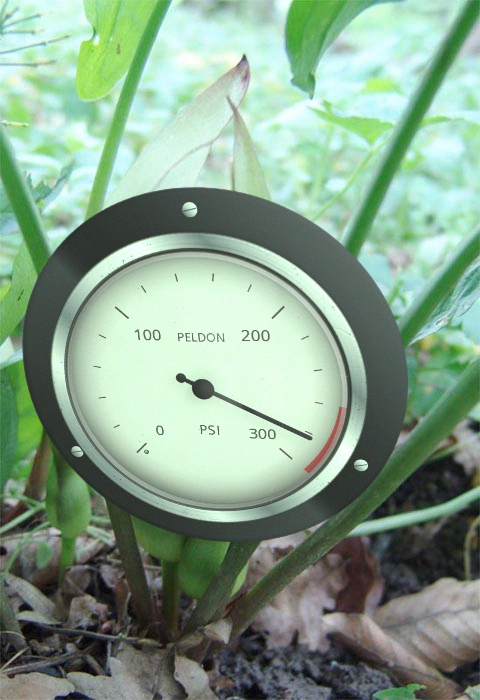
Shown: 280 psi
